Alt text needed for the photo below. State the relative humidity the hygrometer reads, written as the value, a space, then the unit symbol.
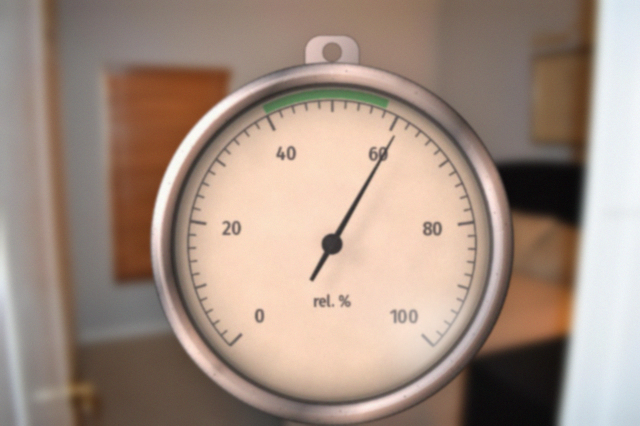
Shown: 61 %
